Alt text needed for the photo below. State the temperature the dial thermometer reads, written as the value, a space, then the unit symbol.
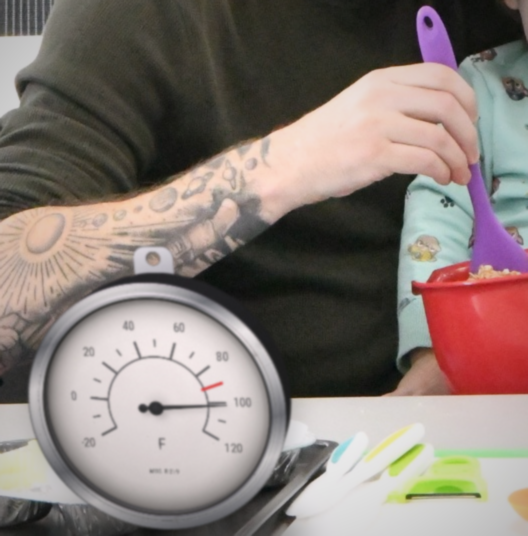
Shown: 100 °F
